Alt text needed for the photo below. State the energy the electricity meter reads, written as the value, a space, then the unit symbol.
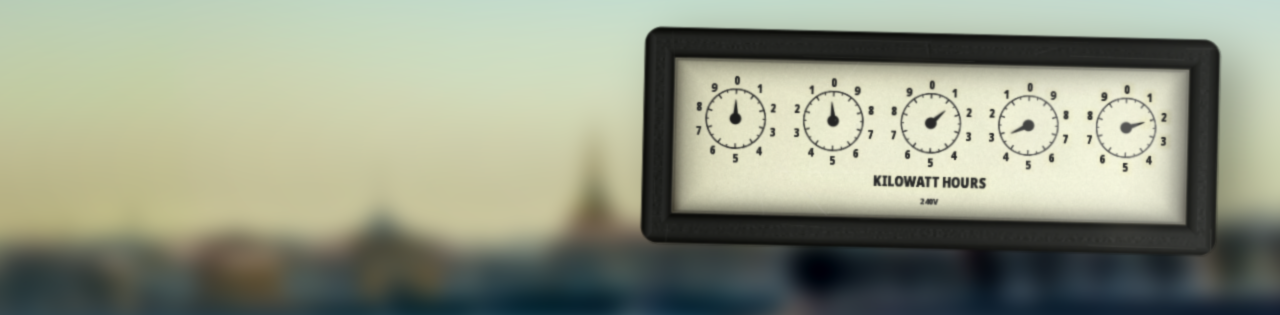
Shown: 132 kWh
